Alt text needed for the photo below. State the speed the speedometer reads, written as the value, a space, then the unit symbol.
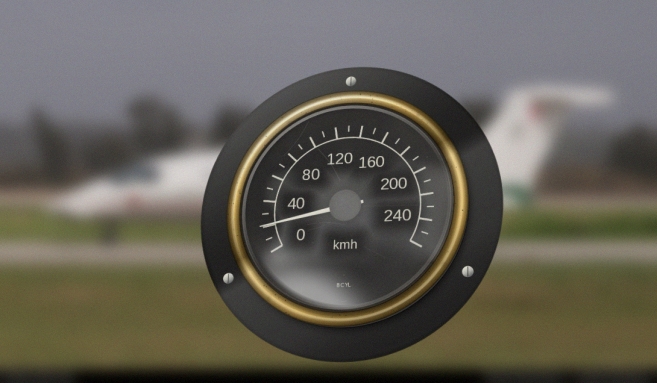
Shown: 20 km/h
